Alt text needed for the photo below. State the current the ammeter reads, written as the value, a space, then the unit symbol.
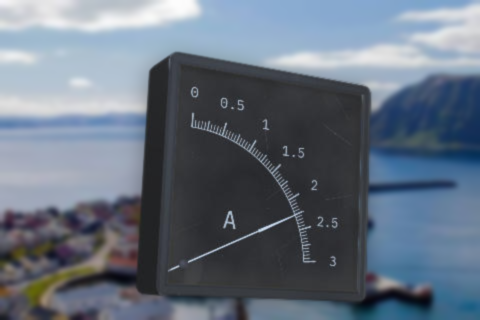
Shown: 2.25 A
